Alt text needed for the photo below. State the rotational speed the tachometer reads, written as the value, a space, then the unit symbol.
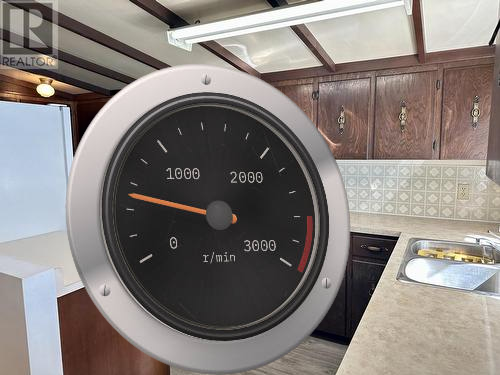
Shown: 500 rpm
